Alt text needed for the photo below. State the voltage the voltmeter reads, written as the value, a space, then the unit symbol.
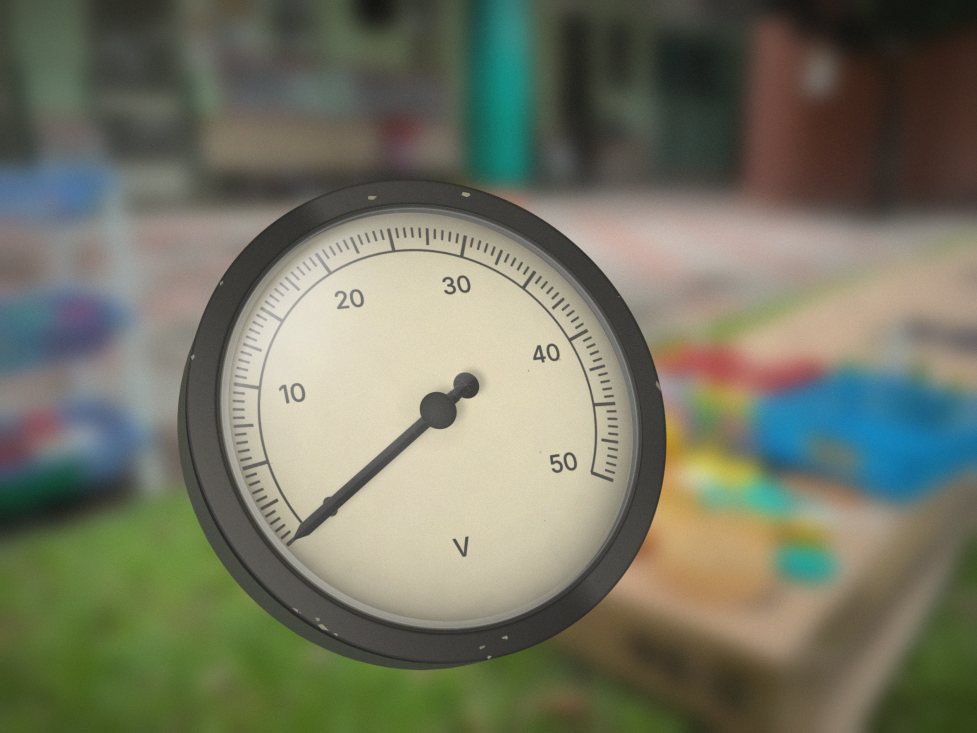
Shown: 0 V
